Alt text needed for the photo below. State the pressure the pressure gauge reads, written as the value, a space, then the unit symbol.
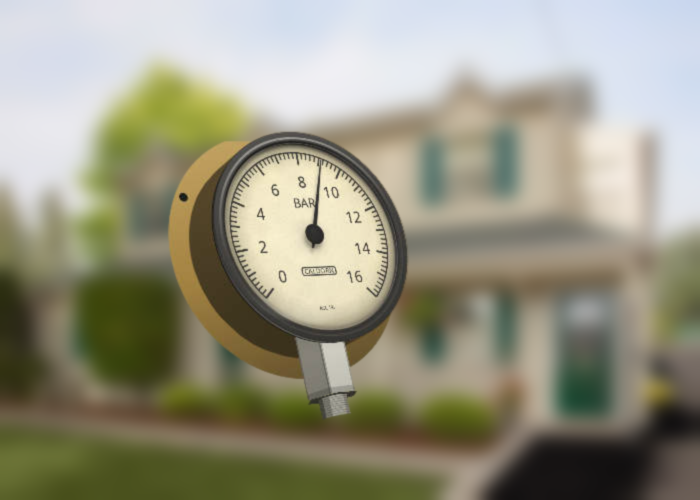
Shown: 9 bar
